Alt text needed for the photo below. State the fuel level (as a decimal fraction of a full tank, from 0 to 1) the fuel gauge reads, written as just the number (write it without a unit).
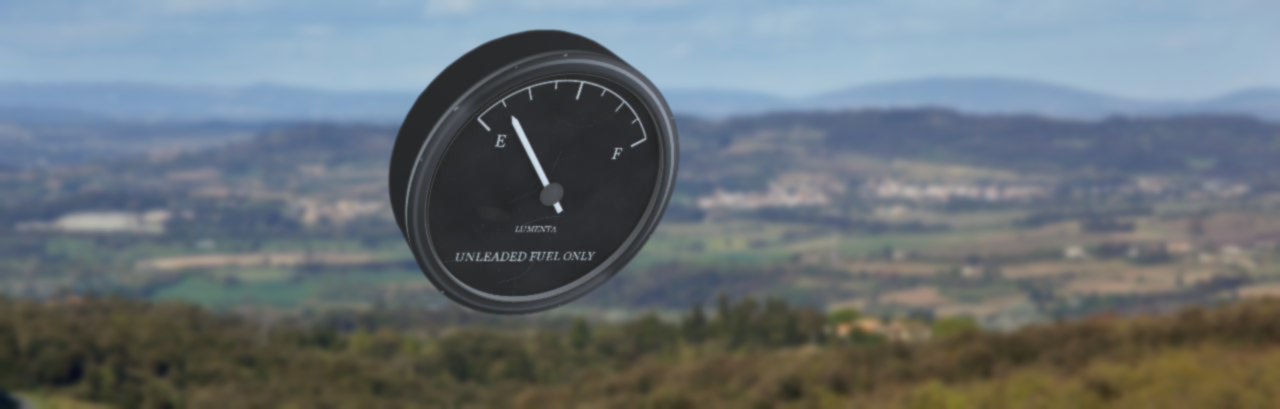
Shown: 0.125
